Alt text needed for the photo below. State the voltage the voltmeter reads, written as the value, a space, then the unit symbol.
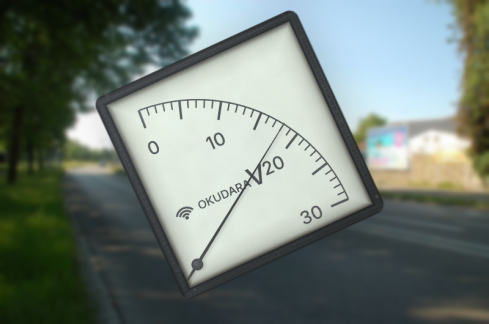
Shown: 18 V
